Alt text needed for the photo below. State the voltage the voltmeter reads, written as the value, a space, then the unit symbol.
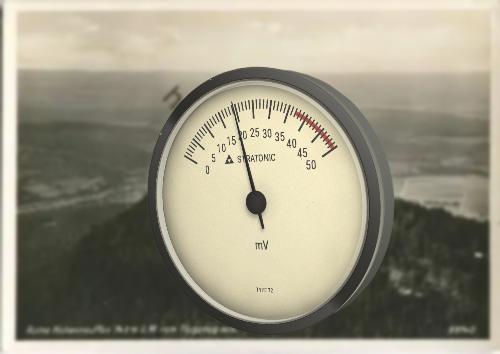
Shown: 20 mV
